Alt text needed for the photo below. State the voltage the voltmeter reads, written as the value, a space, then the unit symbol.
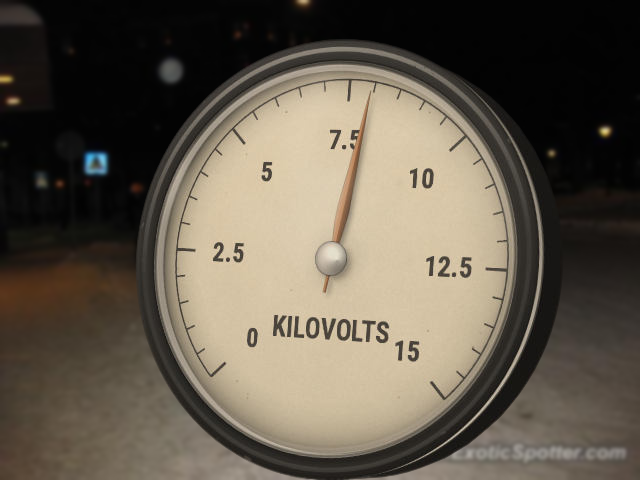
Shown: 8 kV
